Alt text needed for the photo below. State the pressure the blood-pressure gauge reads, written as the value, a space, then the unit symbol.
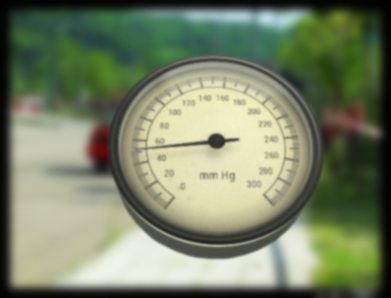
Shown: 50 mmHg
